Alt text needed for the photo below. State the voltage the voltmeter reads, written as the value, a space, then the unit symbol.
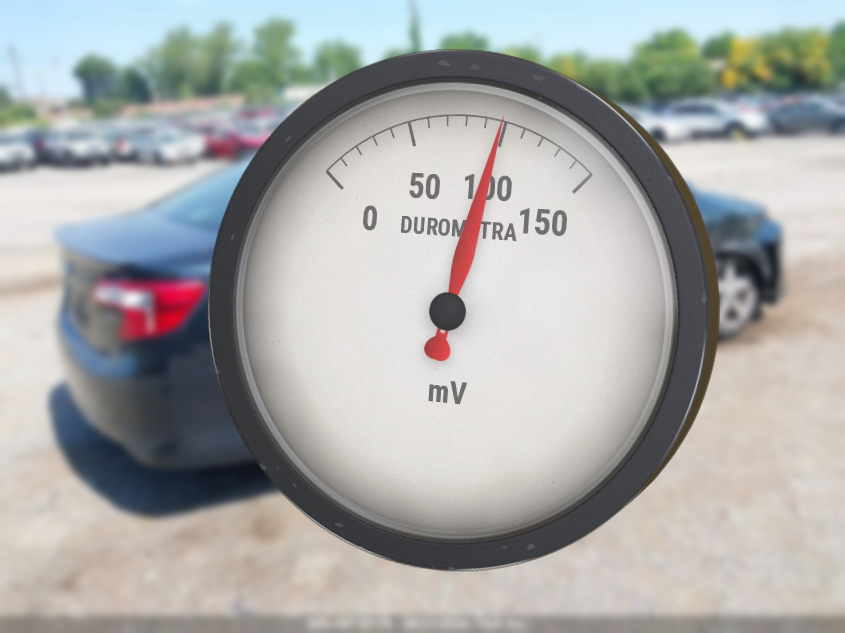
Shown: 100 mV
